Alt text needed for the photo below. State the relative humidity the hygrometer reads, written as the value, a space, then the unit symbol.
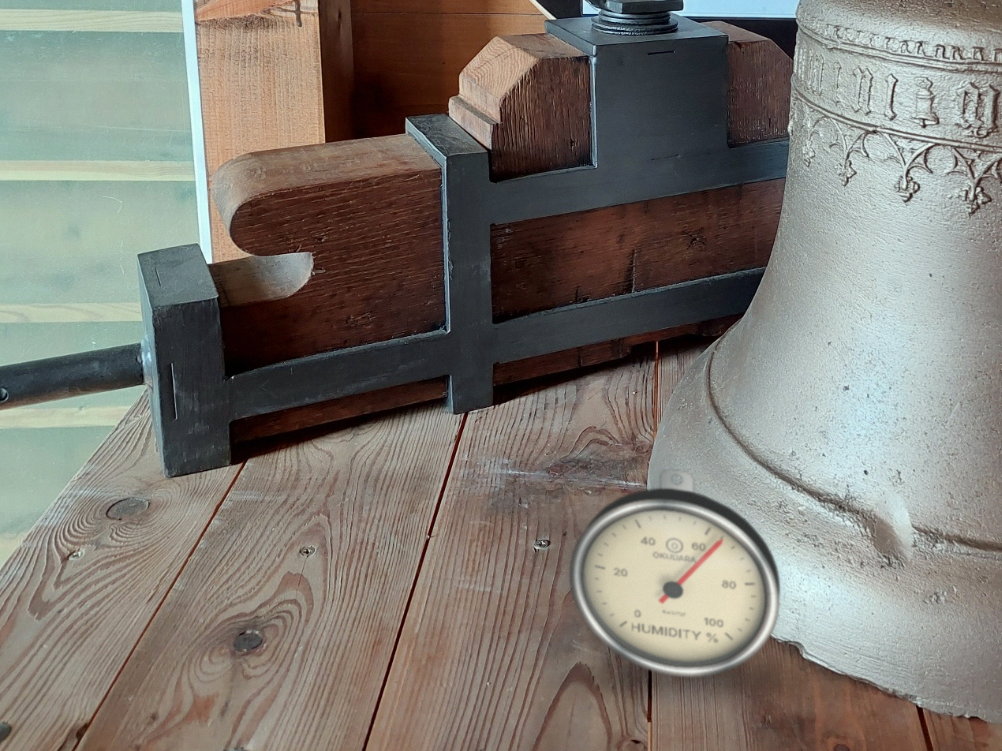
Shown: 64 %
